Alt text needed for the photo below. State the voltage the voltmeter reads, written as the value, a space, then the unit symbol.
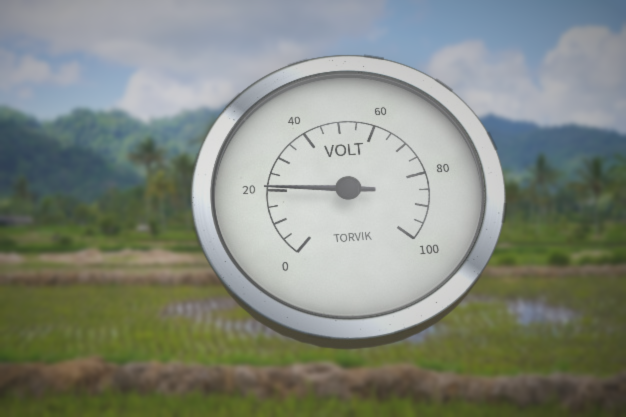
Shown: 20 V
